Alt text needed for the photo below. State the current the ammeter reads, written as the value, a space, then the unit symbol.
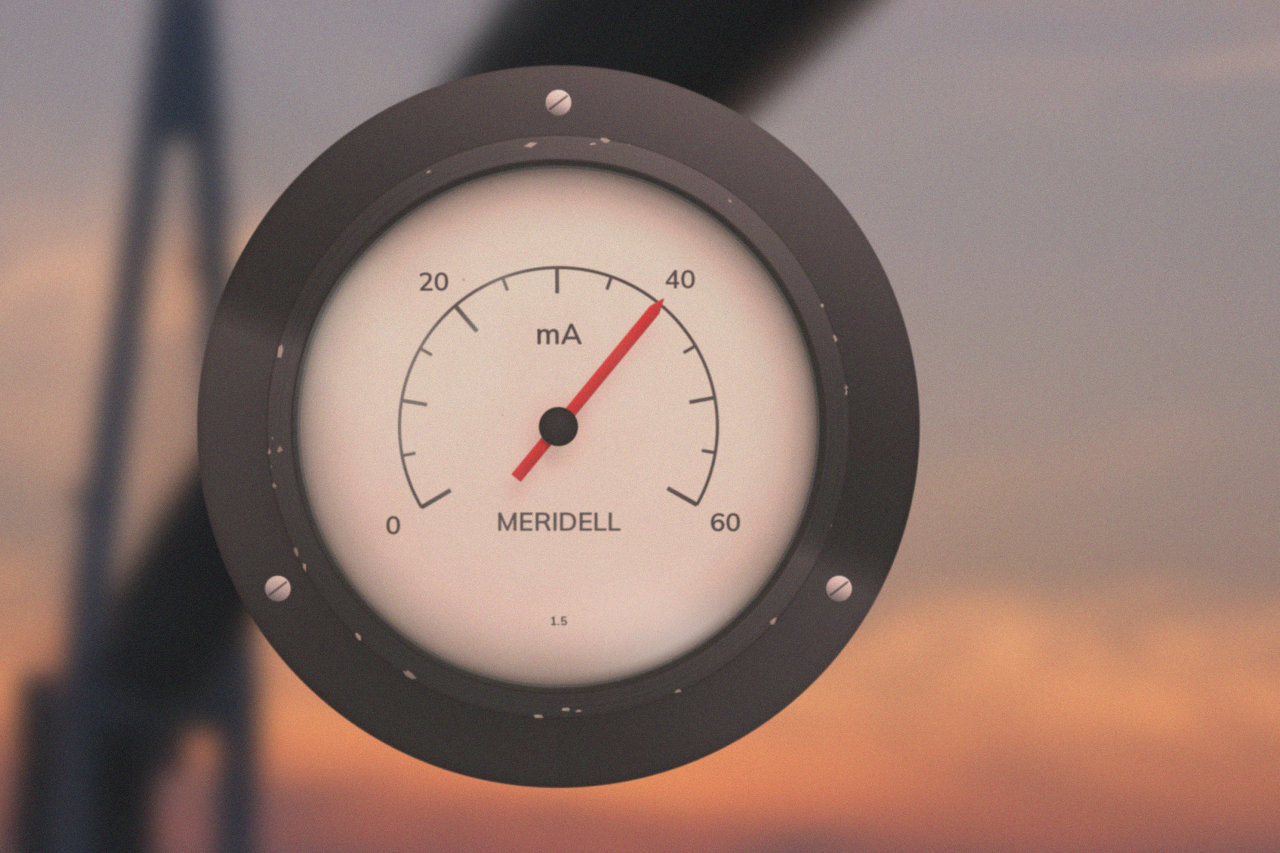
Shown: 40 mA
